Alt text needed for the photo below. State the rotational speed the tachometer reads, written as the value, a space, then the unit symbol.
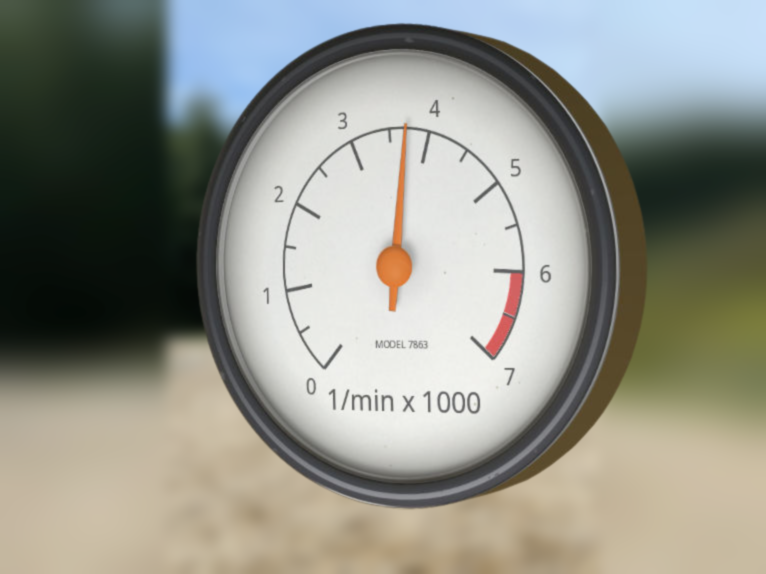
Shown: 3750 rpm
